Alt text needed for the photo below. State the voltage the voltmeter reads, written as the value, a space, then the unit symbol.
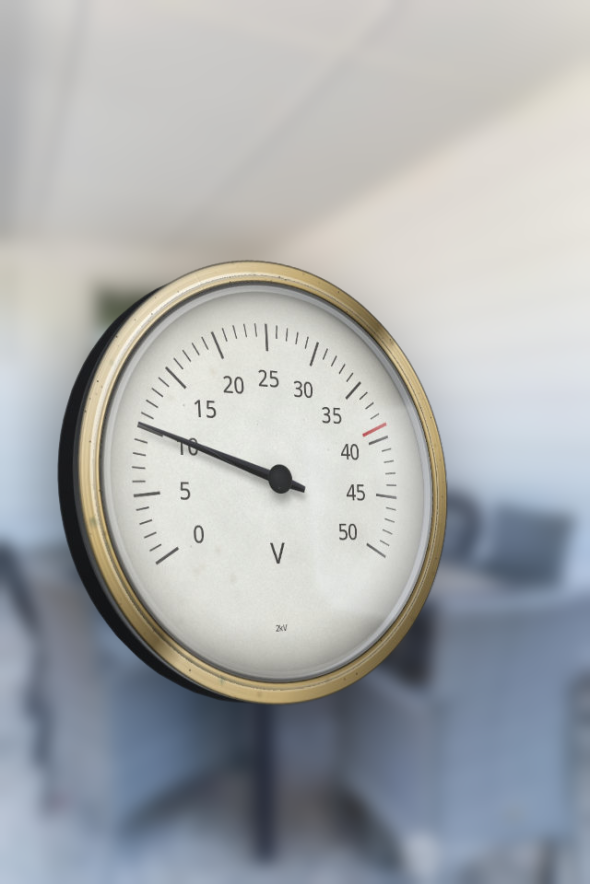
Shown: 10 V
